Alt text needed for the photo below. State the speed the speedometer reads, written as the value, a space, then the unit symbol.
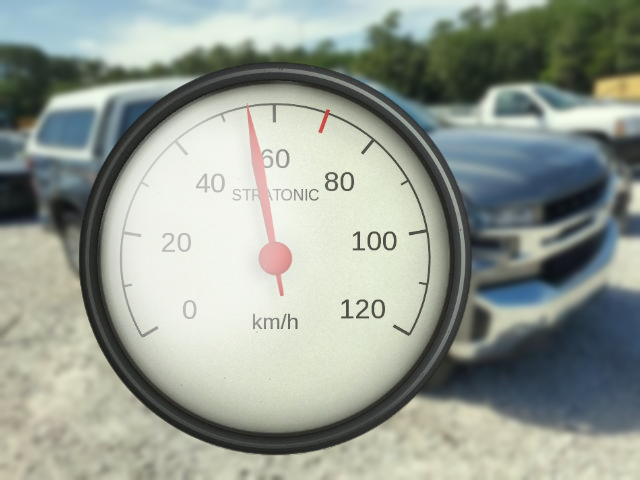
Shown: 55 km/h
